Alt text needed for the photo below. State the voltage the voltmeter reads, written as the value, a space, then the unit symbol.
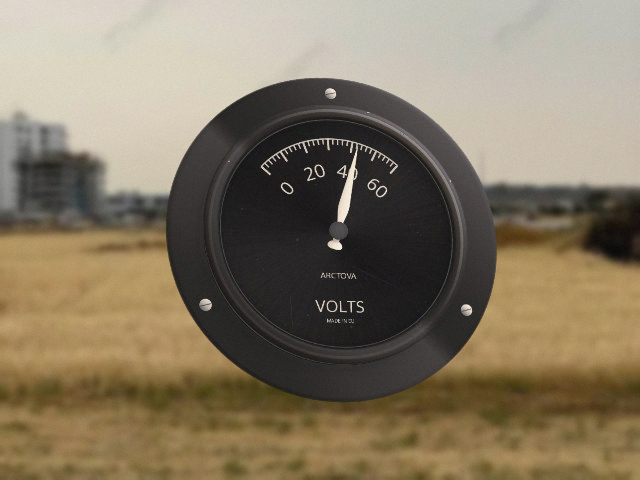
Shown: 42 V
